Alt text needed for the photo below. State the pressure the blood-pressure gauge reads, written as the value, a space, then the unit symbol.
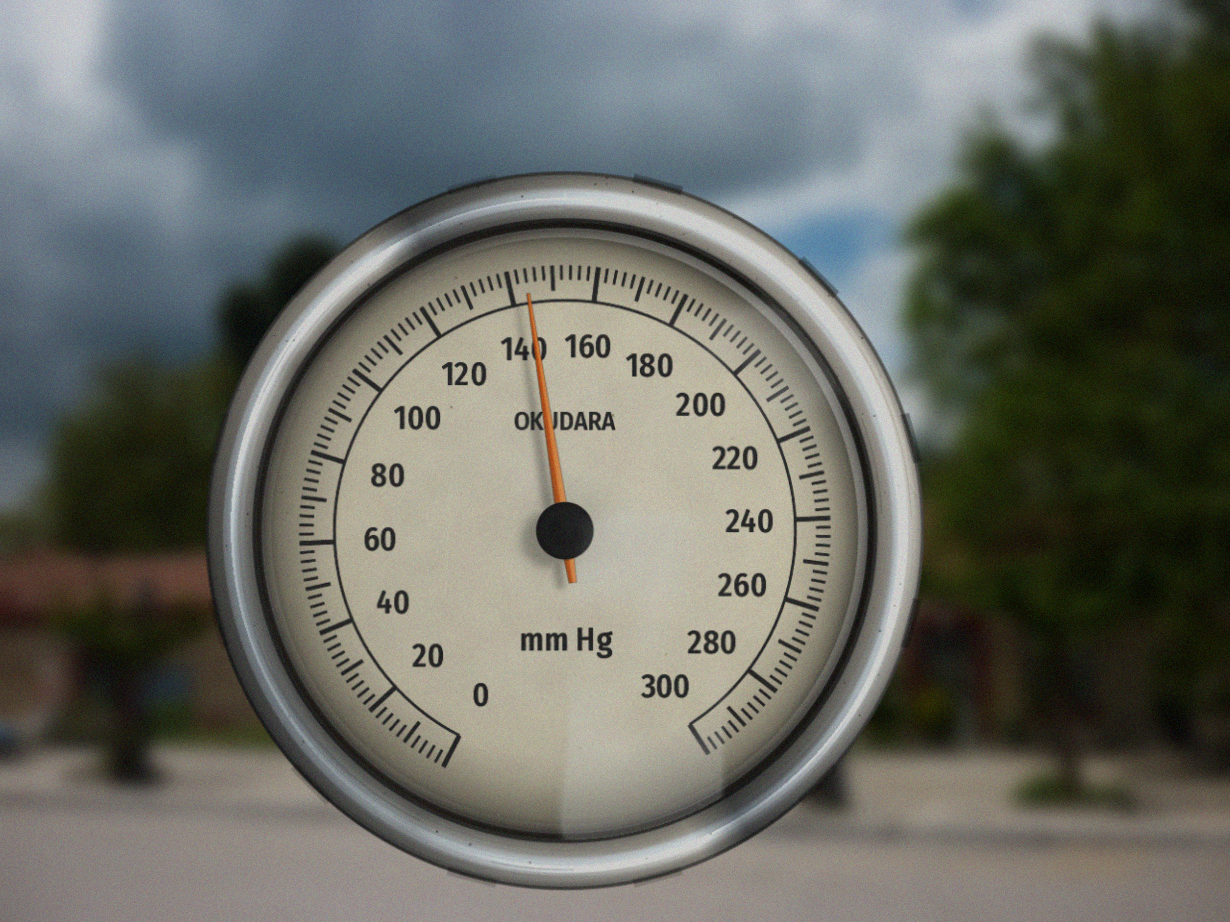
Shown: 144 mmHg
